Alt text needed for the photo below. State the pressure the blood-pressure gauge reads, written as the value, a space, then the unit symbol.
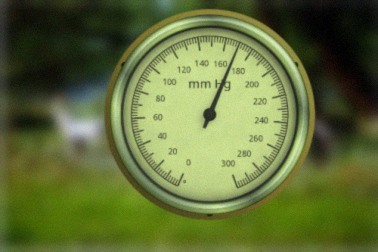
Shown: 170 mmHg
